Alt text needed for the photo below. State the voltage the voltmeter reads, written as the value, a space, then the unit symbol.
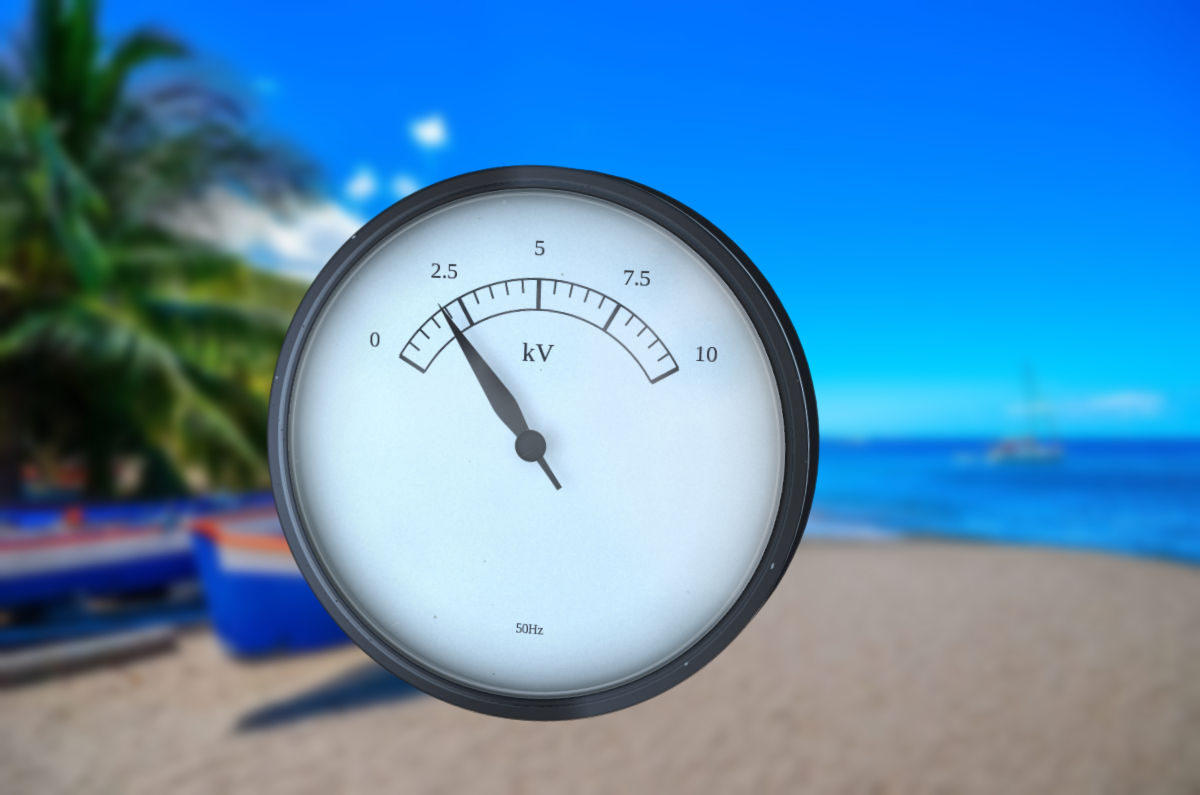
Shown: 2 kV
